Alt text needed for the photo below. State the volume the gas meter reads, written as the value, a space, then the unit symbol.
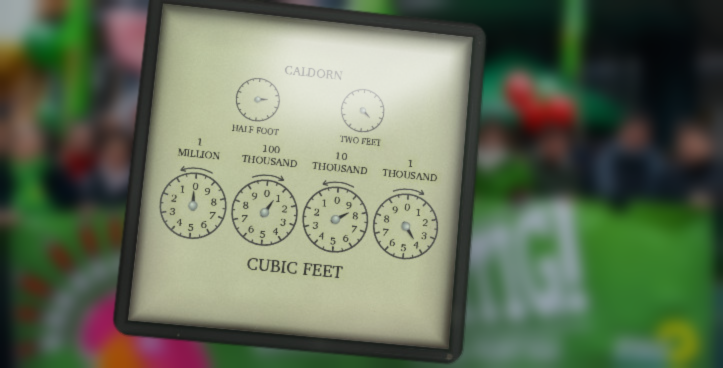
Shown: 8400 ft³
